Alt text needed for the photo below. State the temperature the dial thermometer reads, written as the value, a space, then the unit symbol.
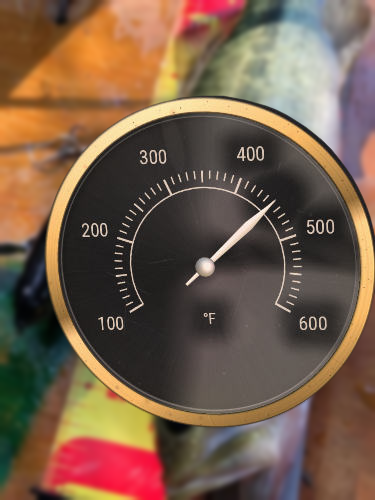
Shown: 450 °F
